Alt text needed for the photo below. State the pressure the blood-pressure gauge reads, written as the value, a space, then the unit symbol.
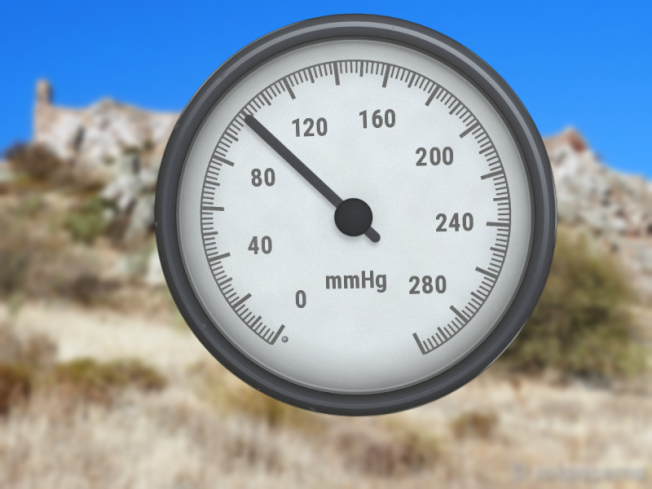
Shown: 100 mmHg
